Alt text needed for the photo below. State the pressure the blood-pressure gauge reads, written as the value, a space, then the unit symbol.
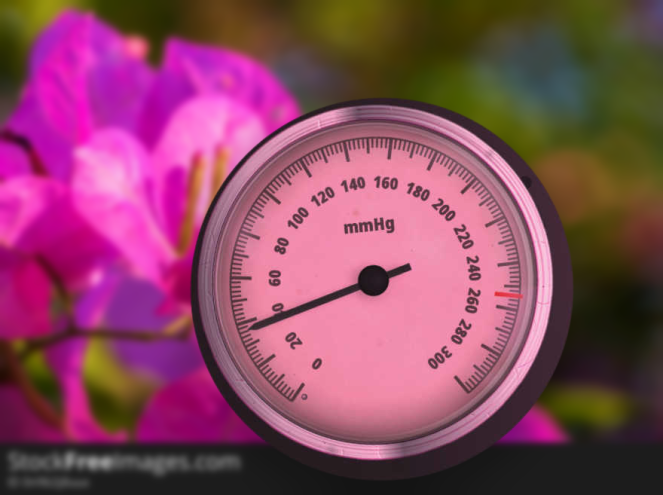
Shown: 36 mmHg
